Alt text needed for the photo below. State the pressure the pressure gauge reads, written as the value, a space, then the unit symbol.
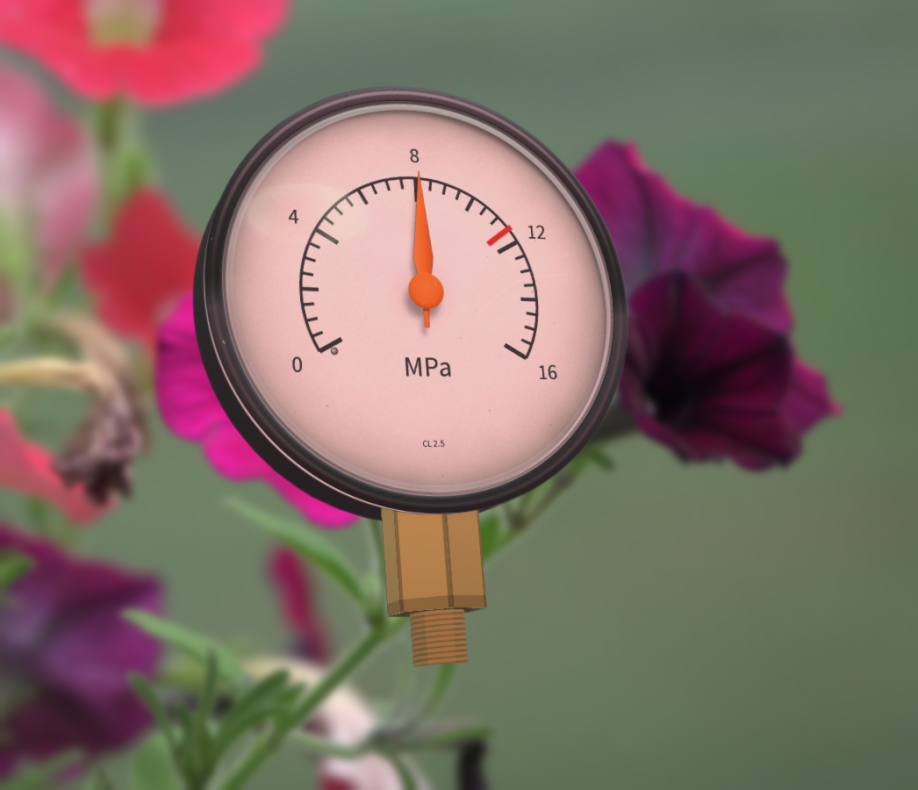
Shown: 8 MPa
